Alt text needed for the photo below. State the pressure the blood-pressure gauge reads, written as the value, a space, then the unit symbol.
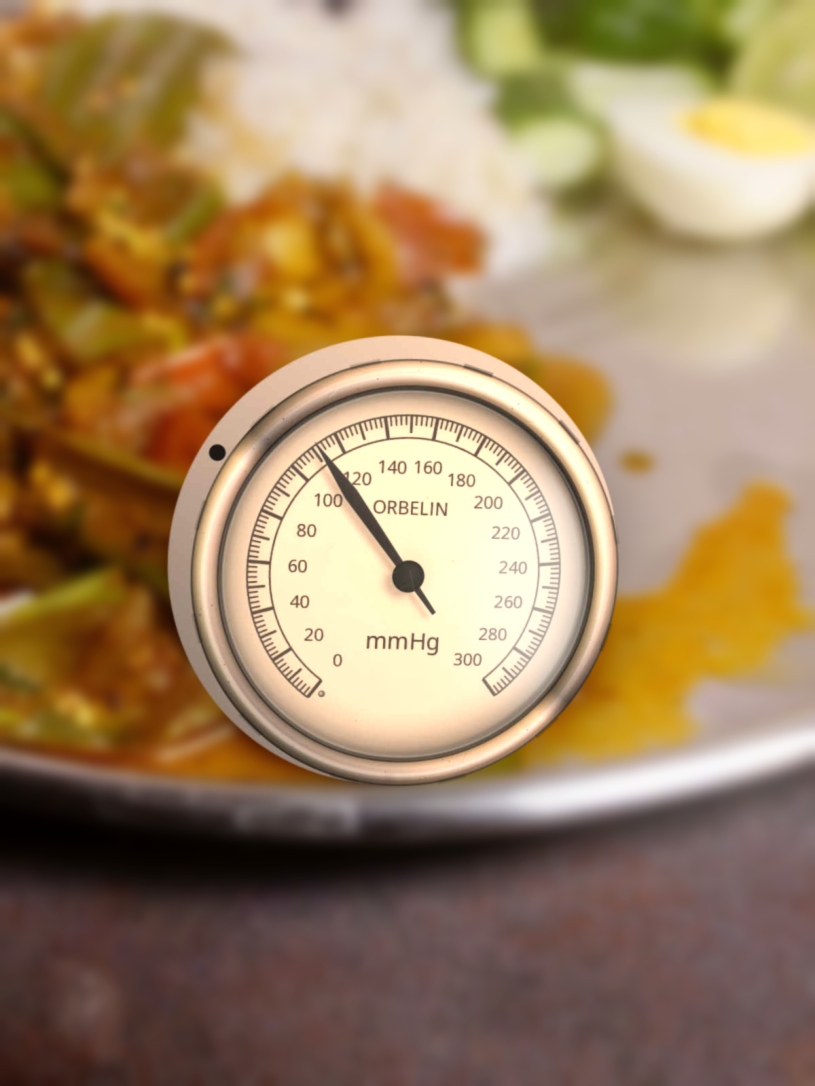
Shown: 112 mmHg
